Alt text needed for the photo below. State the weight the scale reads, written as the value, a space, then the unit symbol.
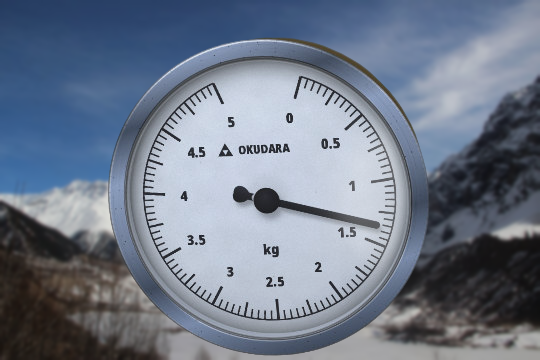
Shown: 1.35 kg
